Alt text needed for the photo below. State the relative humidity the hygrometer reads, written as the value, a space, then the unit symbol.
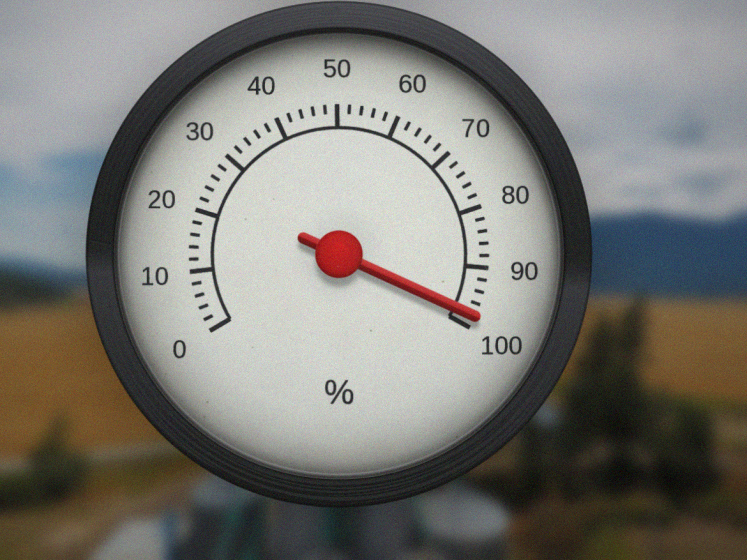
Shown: 98 %
